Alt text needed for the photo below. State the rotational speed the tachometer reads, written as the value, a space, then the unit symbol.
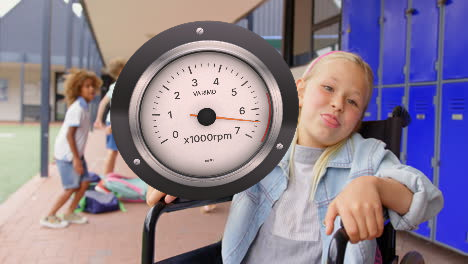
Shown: 6400 rpm
